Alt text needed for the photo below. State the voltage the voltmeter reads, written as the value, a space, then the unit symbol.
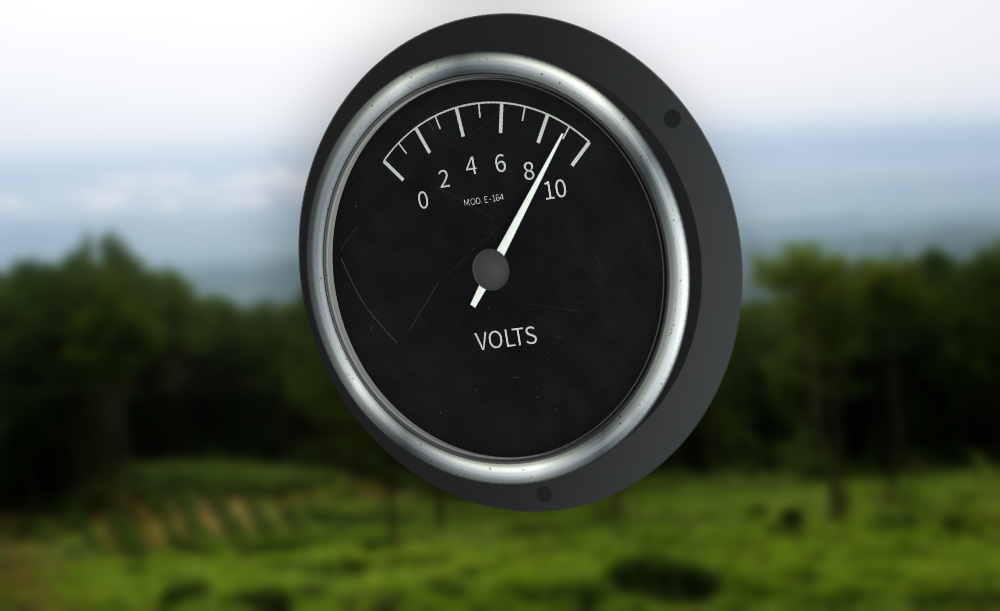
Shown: 9 V
